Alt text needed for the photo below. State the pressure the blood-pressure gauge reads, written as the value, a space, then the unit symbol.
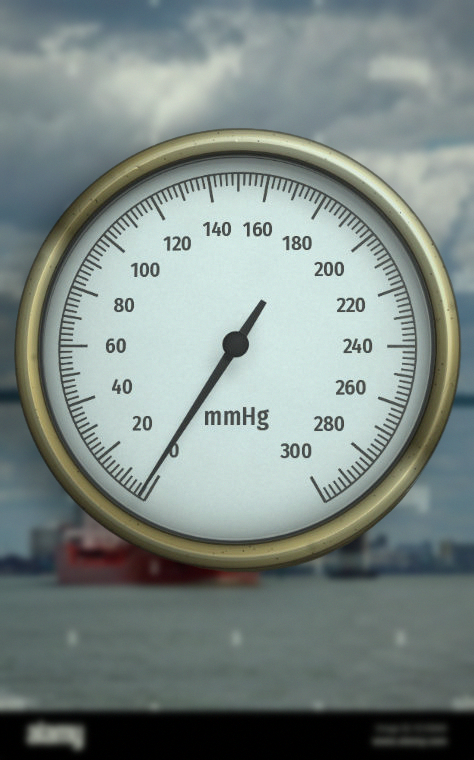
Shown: 2 mmHg
